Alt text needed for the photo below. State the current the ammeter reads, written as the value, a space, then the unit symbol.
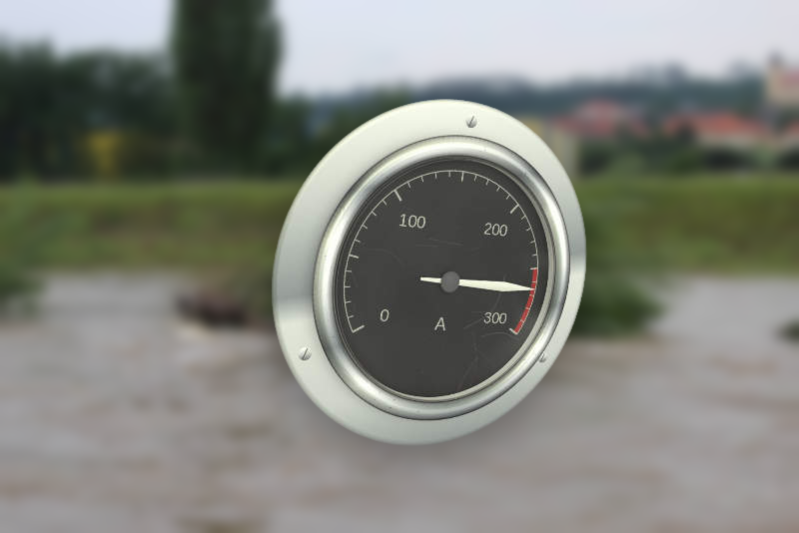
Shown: 265 A
